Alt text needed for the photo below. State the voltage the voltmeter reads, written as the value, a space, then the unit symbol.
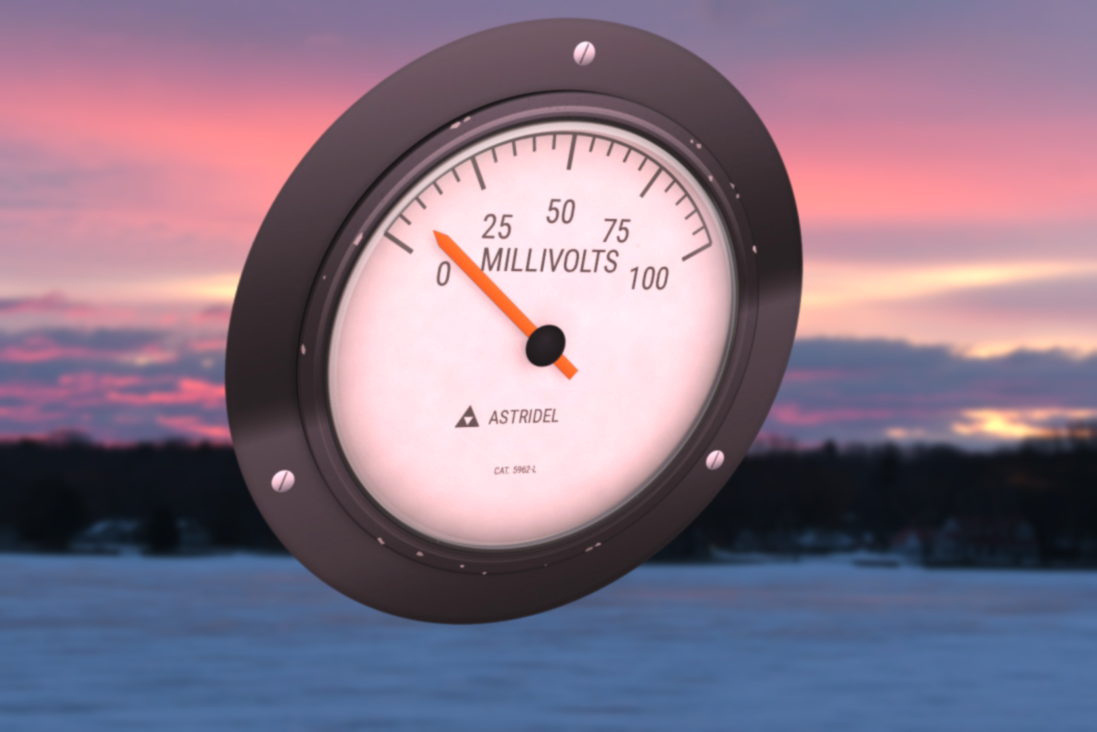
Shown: 7.5 mV
